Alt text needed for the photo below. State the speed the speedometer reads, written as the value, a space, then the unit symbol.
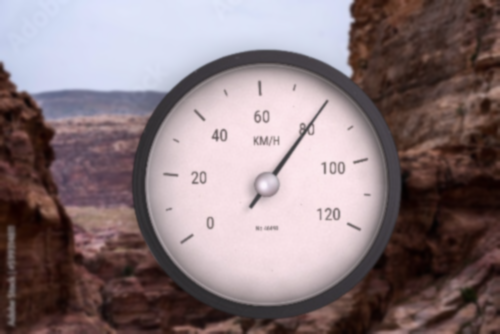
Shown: 80 km/h
